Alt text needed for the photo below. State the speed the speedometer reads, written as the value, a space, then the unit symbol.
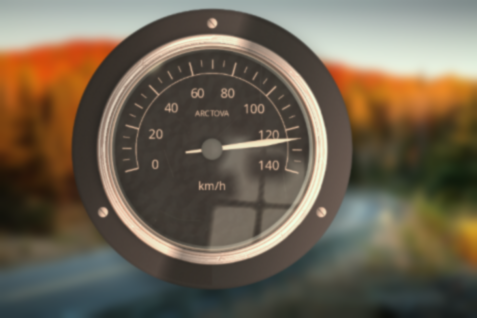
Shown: 125 km/h
